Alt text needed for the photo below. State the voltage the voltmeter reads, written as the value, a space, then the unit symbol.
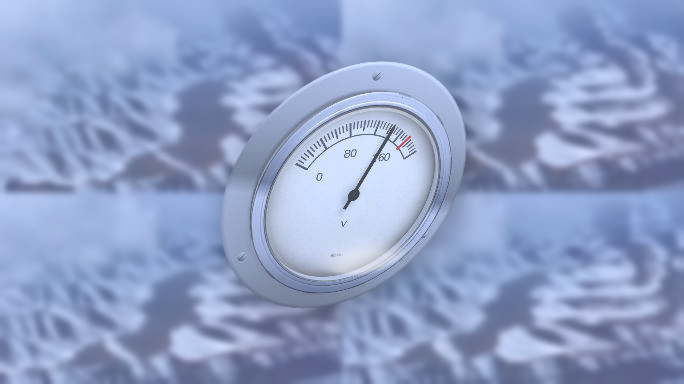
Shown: 140 V
